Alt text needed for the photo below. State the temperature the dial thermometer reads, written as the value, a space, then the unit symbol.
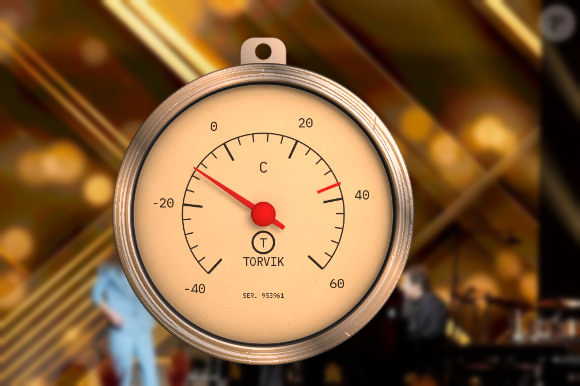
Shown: -10 °C
